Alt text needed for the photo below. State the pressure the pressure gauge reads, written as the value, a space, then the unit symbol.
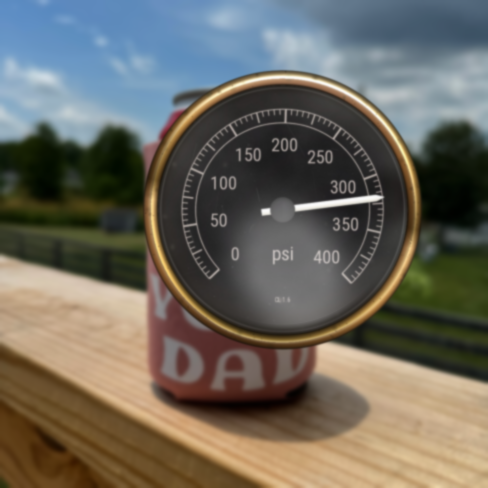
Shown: 320 psi
